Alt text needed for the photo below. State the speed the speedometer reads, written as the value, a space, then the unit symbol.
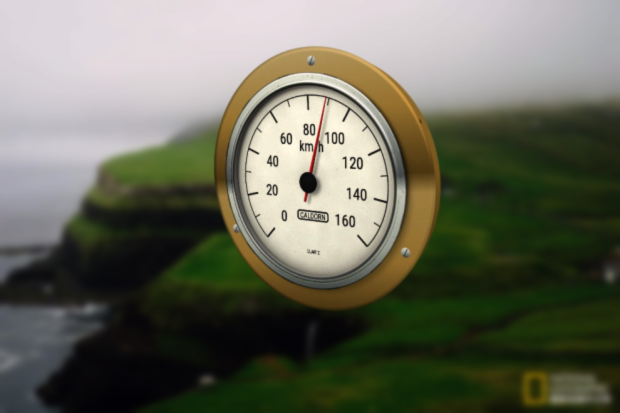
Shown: 90 km/h
